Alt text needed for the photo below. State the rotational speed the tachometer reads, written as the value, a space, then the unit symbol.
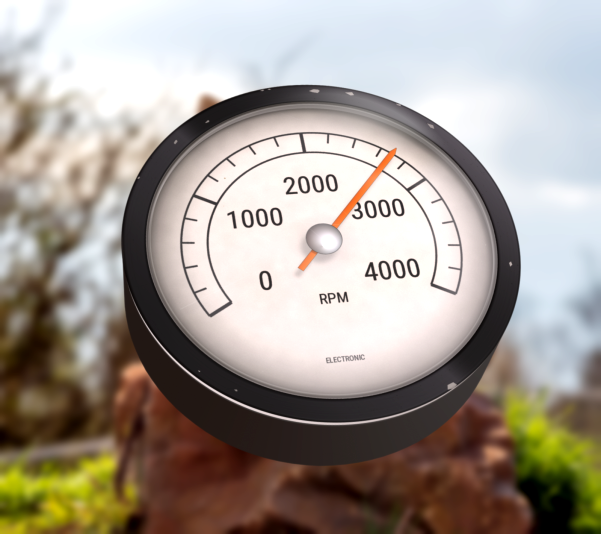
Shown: 2700 rpm
